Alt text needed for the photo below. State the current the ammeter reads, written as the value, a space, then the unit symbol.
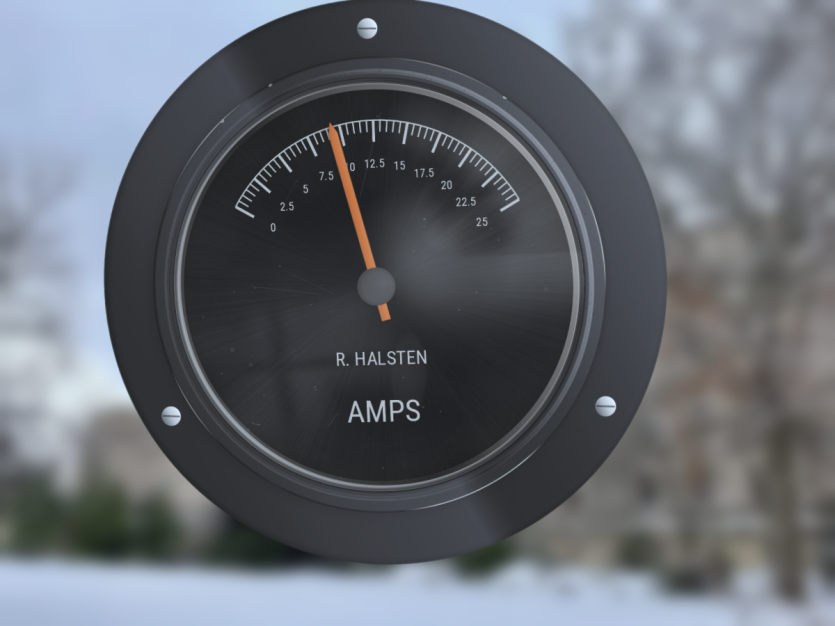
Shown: 9.5 A
